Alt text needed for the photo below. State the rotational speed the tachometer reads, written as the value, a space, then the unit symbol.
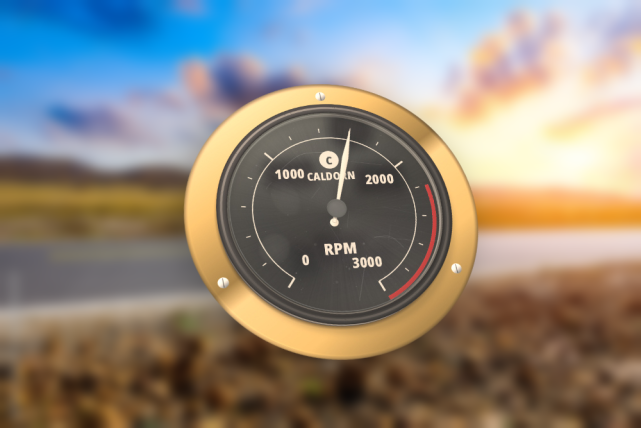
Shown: 1600 rpm
